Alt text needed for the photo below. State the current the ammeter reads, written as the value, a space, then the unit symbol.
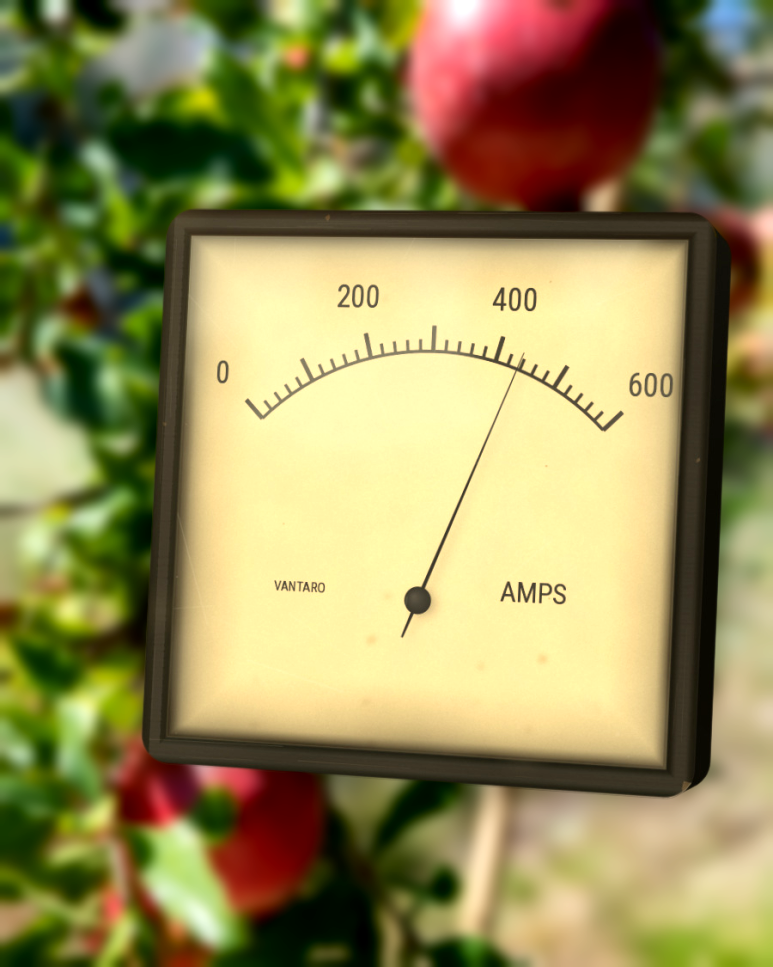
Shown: 440 A
